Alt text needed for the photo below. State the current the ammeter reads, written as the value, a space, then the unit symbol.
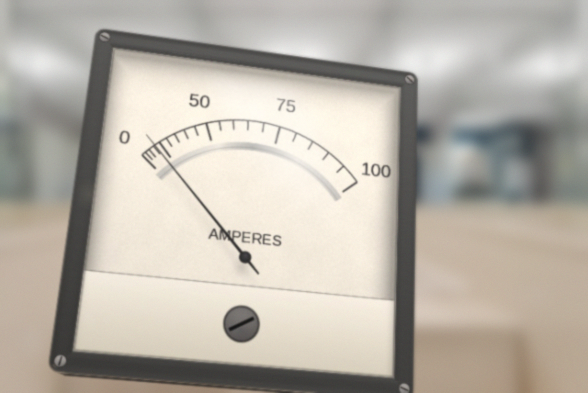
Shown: 20 A
